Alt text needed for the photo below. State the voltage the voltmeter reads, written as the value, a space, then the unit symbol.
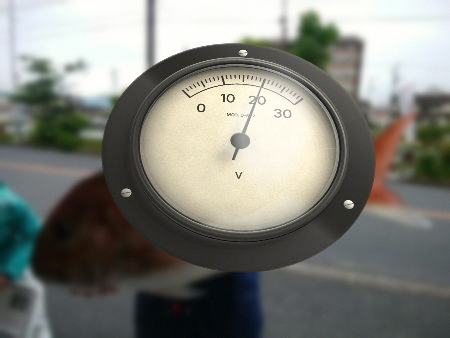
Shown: 20 V
